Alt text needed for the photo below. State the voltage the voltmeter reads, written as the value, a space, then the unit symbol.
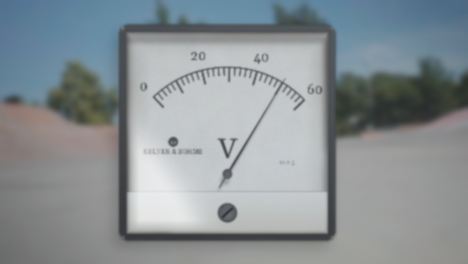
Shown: 50 V
